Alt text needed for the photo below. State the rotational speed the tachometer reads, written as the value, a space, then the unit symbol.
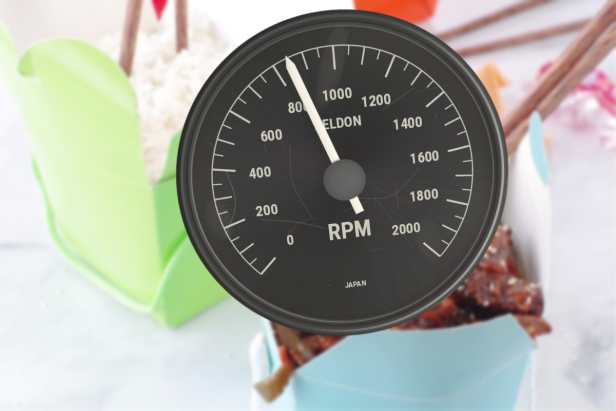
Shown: 850 rpm
